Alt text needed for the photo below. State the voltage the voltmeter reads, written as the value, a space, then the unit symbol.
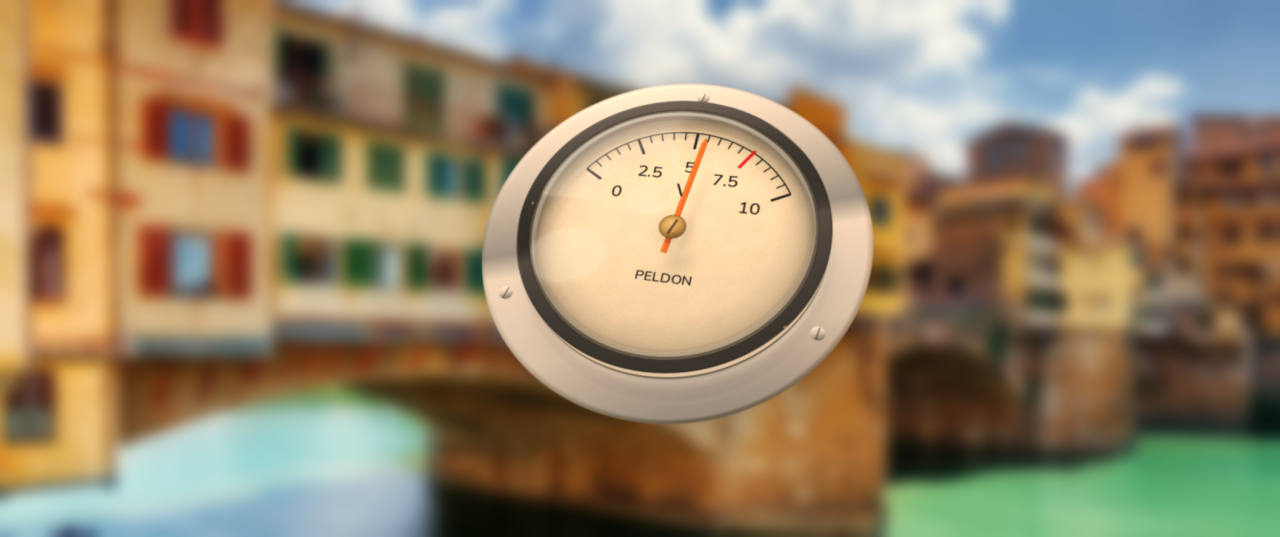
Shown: 5.5 V
